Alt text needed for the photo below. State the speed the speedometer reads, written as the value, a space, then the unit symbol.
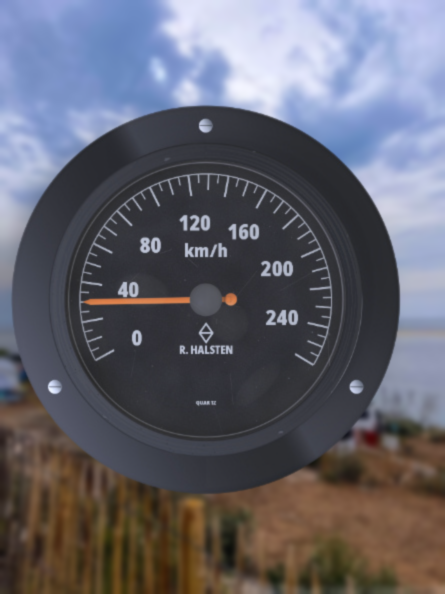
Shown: 30 km/h
